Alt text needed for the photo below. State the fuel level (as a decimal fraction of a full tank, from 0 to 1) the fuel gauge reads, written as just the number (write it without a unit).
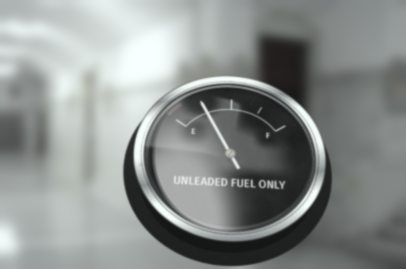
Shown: 0.25
